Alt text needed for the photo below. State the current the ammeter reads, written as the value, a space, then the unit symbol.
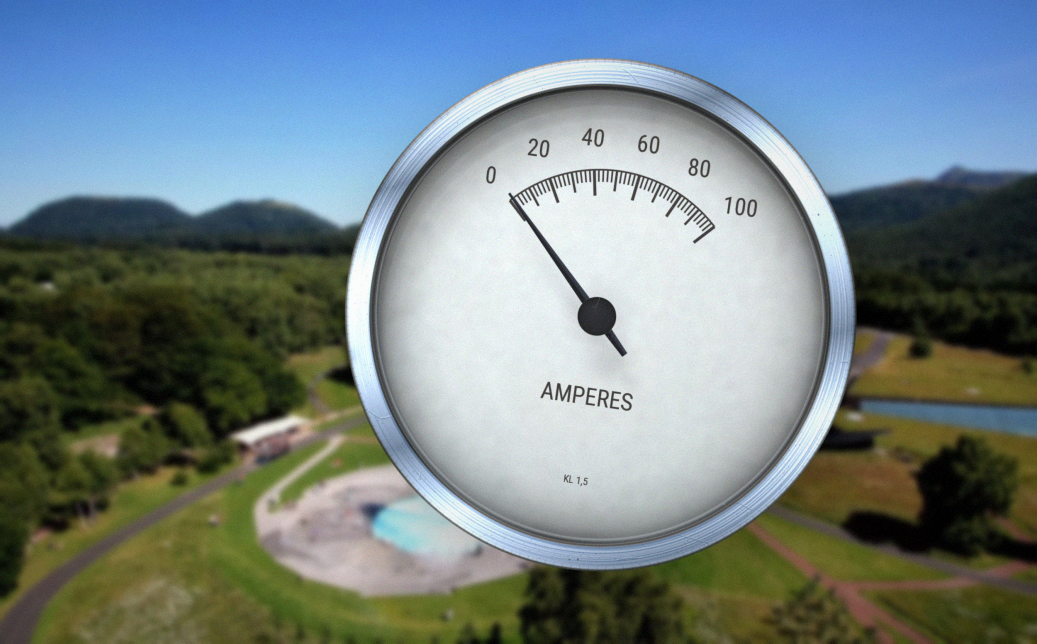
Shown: 2 A
